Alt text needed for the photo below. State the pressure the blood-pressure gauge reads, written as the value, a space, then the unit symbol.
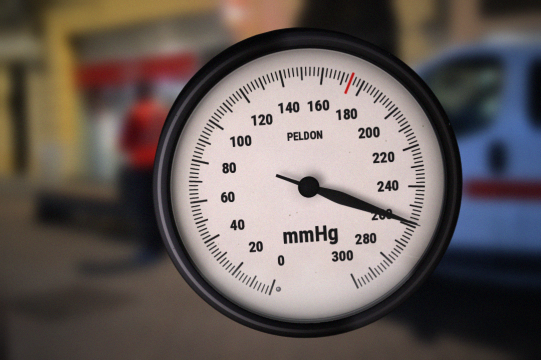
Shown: 258 mmHg
